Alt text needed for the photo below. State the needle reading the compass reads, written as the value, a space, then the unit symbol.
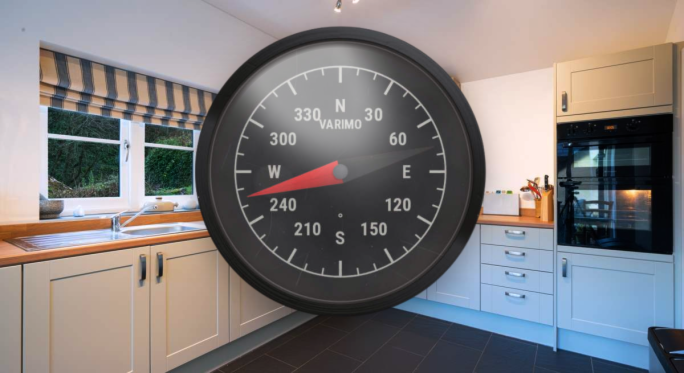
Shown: 255 °
